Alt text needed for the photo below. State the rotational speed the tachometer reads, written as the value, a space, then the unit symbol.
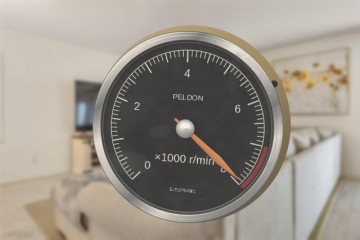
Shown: 7900 rpm
